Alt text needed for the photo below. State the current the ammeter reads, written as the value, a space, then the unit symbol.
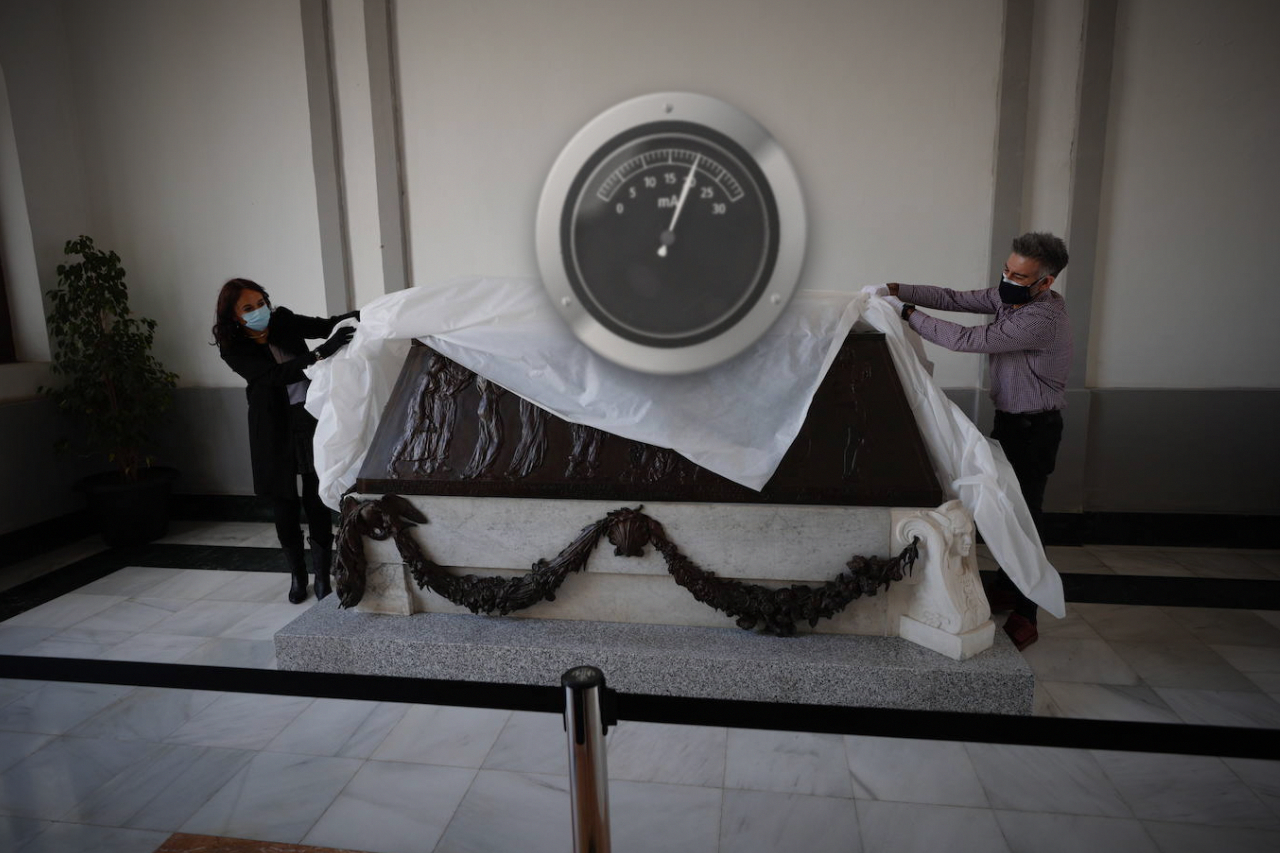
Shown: 20 mA
